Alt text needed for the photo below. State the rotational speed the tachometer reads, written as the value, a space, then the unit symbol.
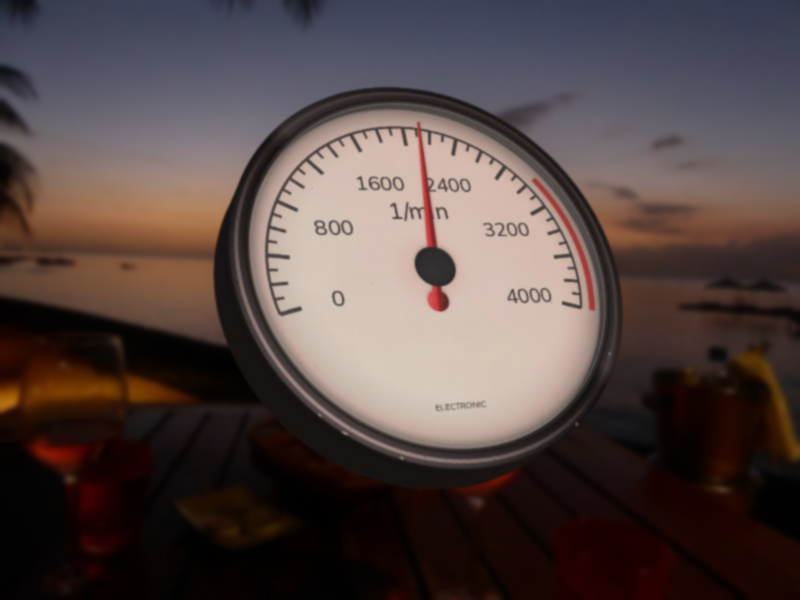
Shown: 2100 rpm
